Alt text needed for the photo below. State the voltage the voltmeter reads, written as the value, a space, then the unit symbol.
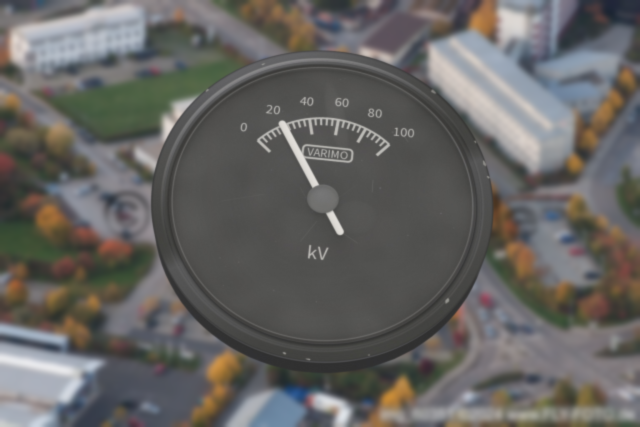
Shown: 20 kV
